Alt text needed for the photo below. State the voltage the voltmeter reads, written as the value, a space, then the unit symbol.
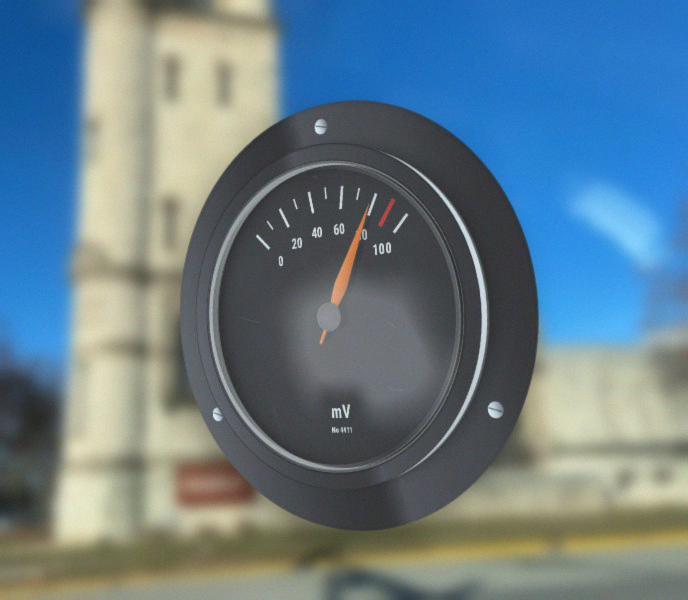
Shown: 80 mV
